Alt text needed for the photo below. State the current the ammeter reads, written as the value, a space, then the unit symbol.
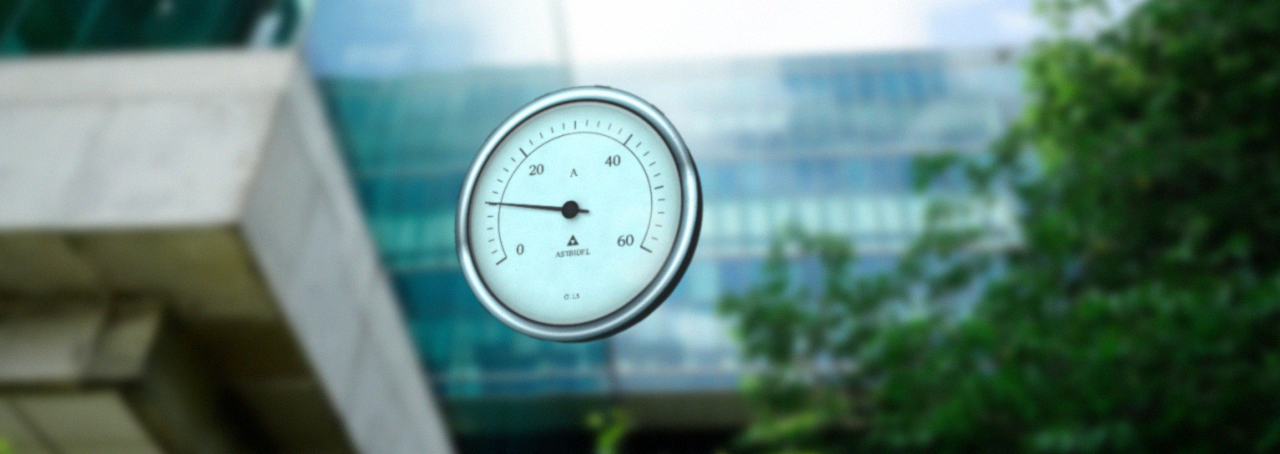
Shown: 10 A
